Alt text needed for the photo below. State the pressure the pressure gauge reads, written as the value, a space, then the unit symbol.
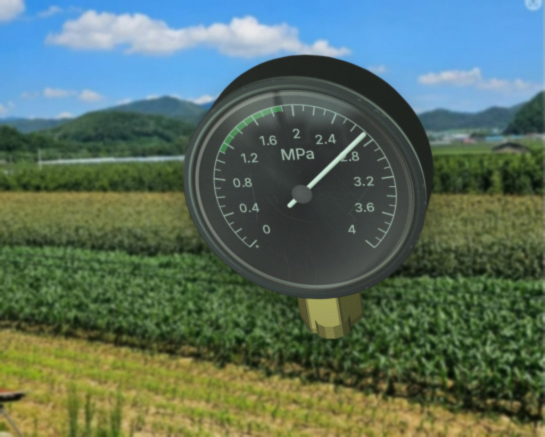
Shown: 2.7 MPa
